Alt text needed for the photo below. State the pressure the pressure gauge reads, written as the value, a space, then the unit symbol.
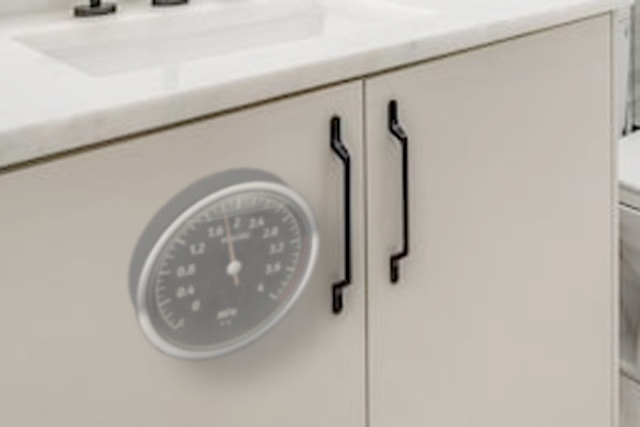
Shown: 1.8 MPa
